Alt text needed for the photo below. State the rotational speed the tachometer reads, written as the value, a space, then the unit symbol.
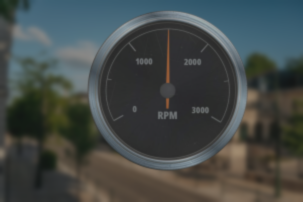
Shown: 1500 rpm
